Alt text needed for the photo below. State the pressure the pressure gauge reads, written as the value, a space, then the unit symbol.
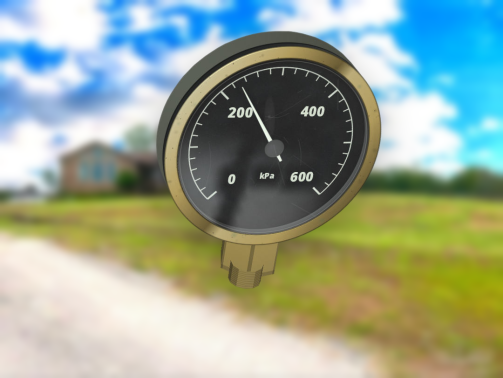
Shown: 230 kPa
